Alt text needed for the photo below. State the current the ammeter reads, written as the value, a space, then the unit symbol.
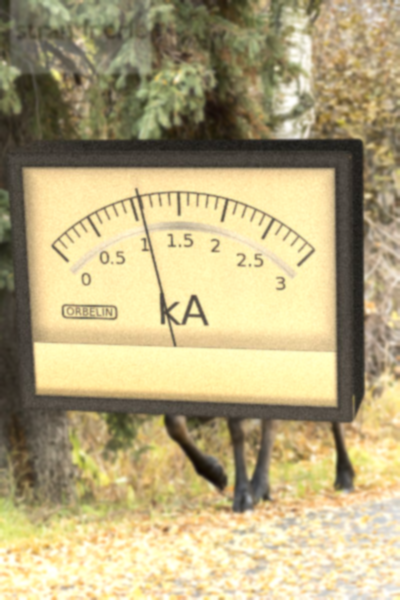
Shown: 1.1 kA
